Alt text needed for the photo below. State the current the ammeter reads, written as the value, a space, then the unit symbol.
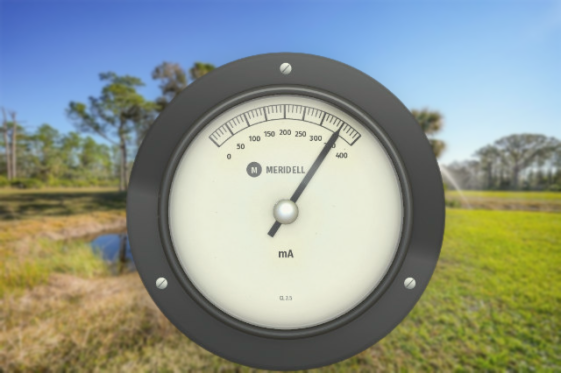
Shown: 350 mA
